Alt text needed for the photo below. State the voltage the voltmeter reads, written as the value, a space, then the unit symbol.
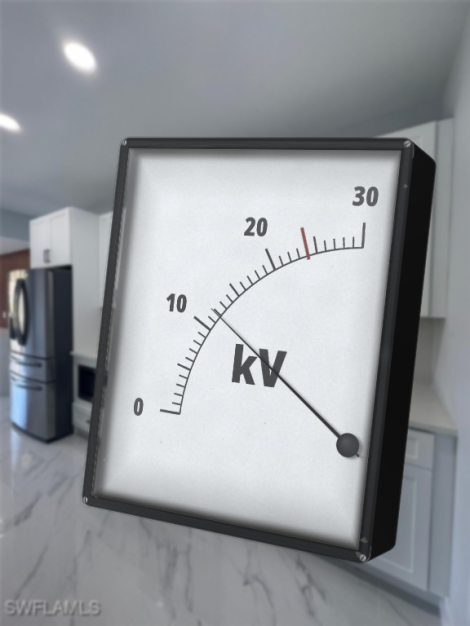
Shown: 12 kV
